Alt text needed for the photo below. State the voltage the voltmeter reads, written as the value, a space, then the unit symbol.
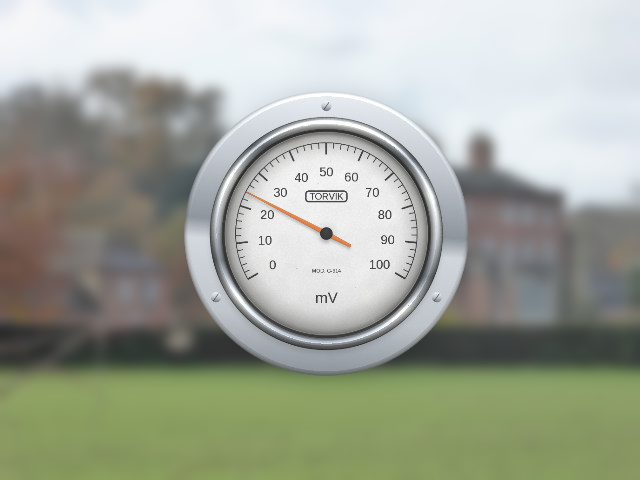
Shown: 24 mV
